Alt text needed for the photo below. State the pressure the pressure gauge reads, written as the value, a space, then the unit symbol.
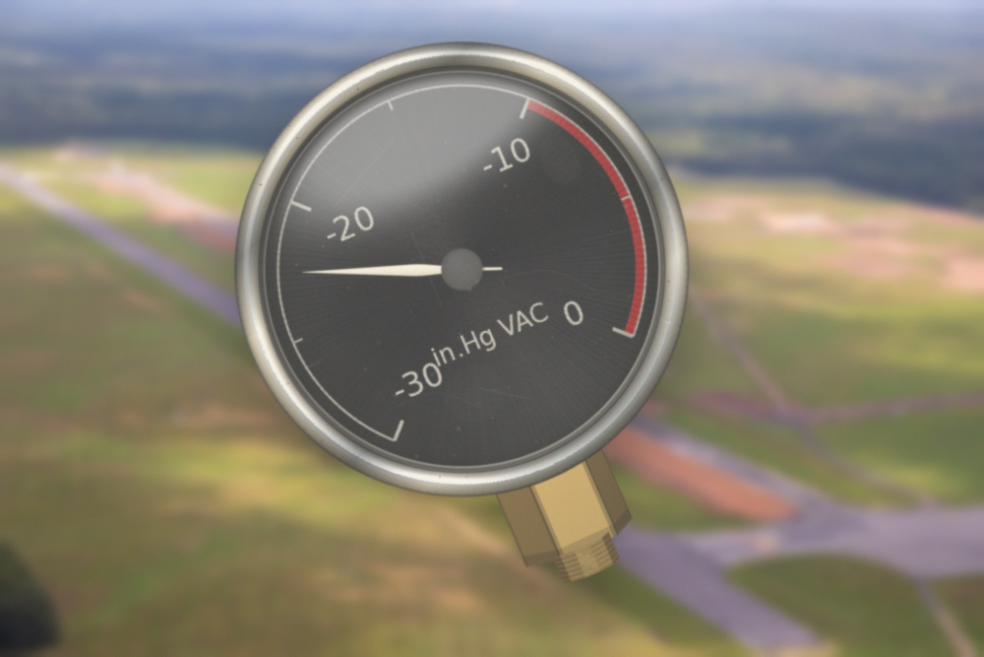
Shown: -22.5 inHg
